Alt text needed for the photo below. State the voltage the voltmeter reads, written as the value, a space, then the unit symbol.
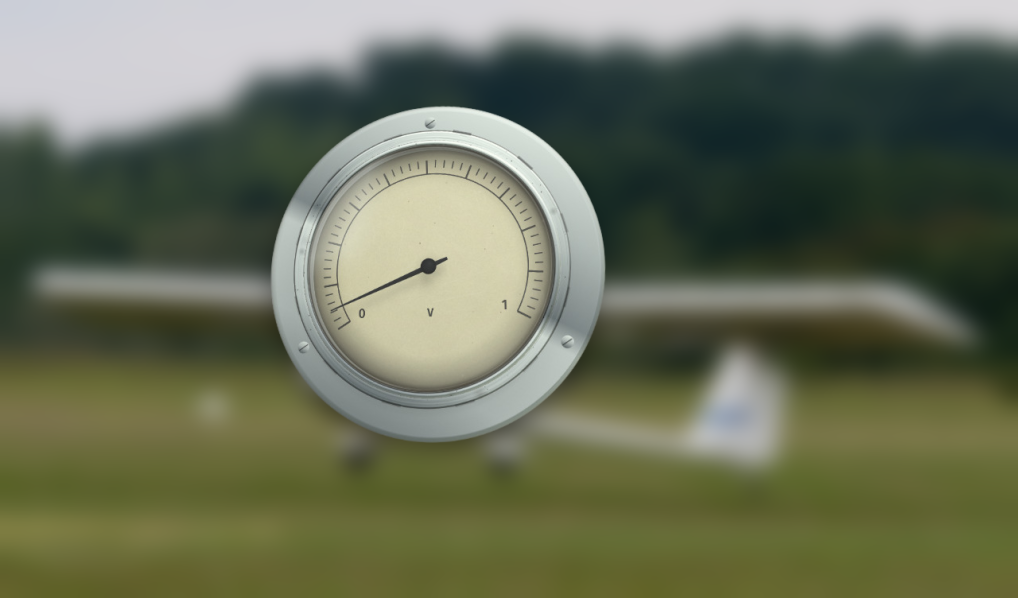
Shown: 0.04 V
